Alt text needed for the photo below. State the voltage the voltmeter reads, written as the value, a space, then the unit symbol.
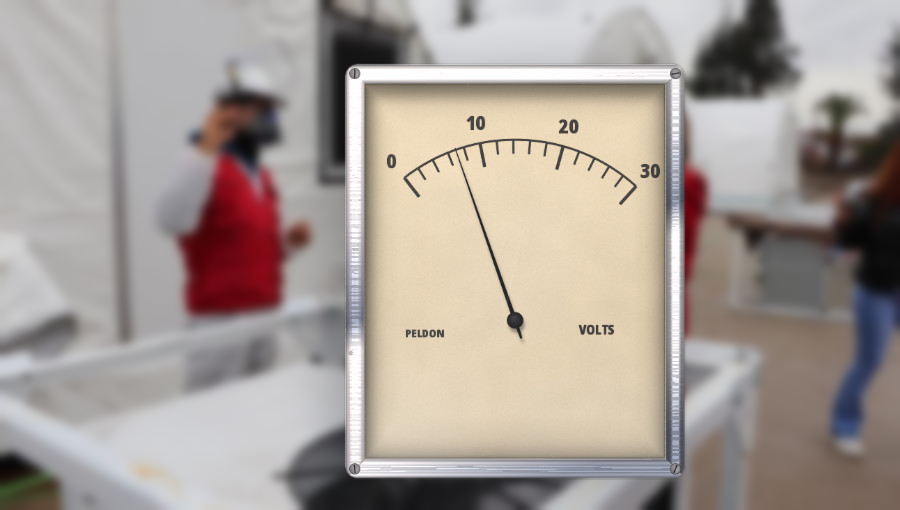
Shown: 7 V
